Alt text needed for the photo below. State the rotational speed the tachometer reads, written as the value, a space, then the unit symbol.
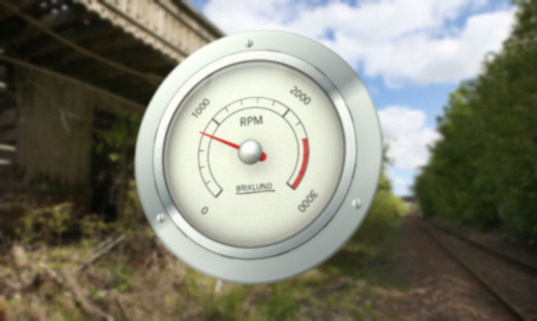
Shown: 800 rpm
